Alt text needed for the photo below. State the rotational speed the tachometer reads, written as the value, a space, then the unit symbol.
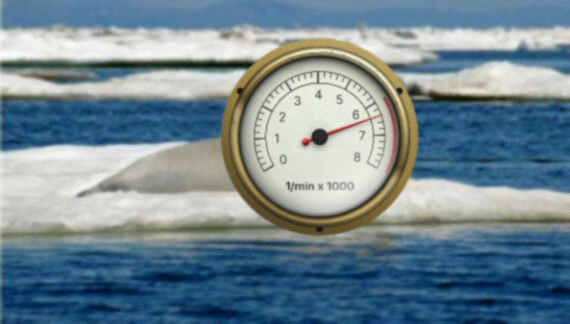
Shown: 6400 rpm
